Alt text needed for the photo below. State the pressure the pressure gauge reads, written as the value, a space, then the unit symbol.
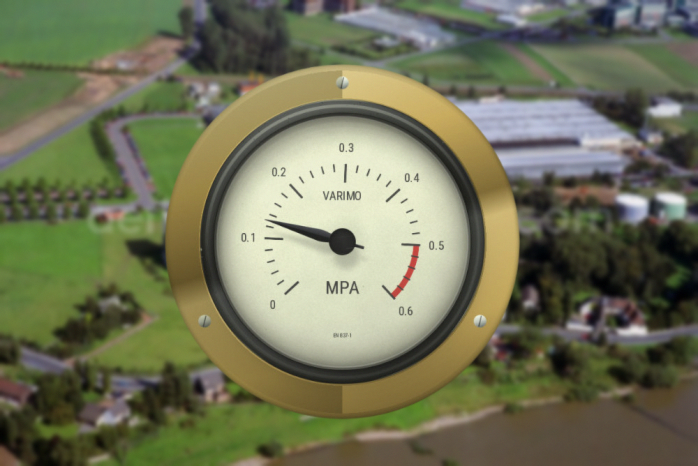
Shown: 0.13 MPa
